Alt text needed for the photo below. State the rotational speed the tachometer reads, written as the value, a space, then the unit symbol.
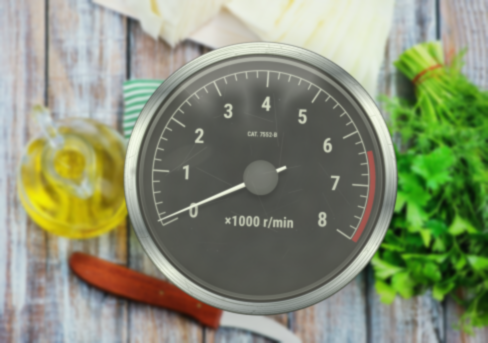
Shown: 100 rpm
